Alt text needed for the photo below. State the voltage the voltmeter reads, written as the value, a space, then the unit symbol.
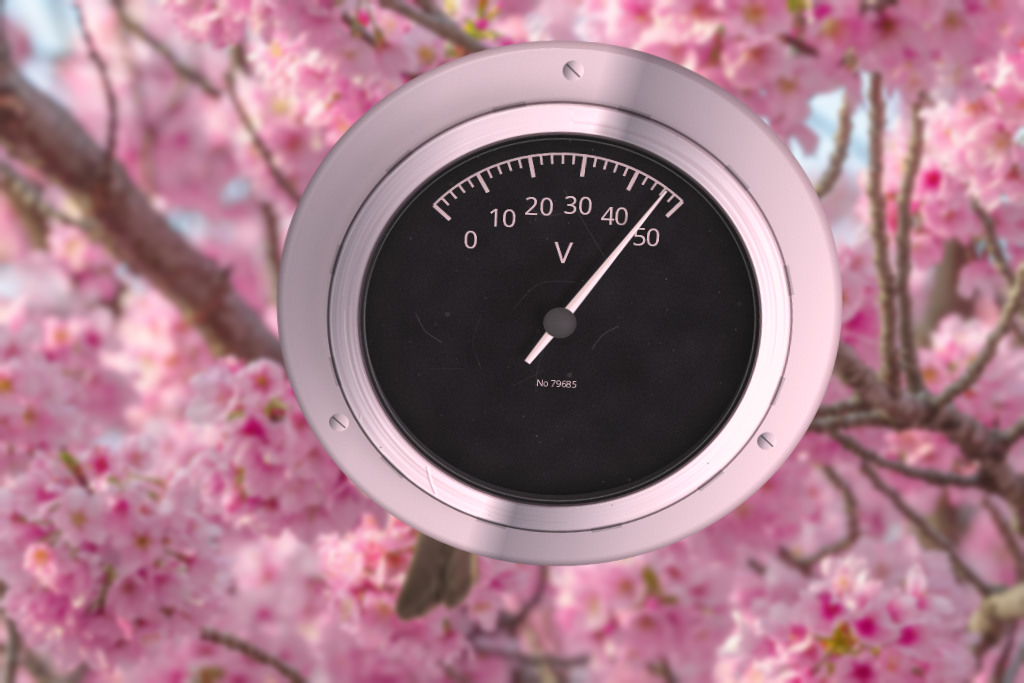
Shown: 46 V
